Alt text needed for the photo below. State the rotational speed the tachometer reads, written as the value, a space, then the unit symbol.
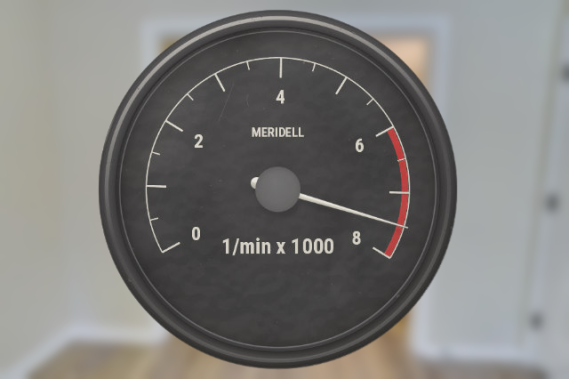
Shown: 7500 rpm
